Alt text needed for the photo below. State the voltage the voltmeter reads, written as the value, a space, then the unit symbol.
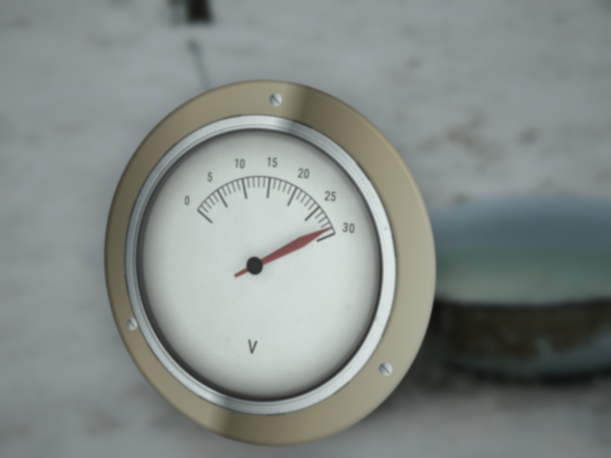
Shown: 29 V
